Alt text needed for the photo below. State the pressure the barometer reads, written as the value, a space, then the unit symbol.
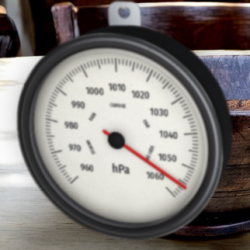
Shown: 1055 hPa
